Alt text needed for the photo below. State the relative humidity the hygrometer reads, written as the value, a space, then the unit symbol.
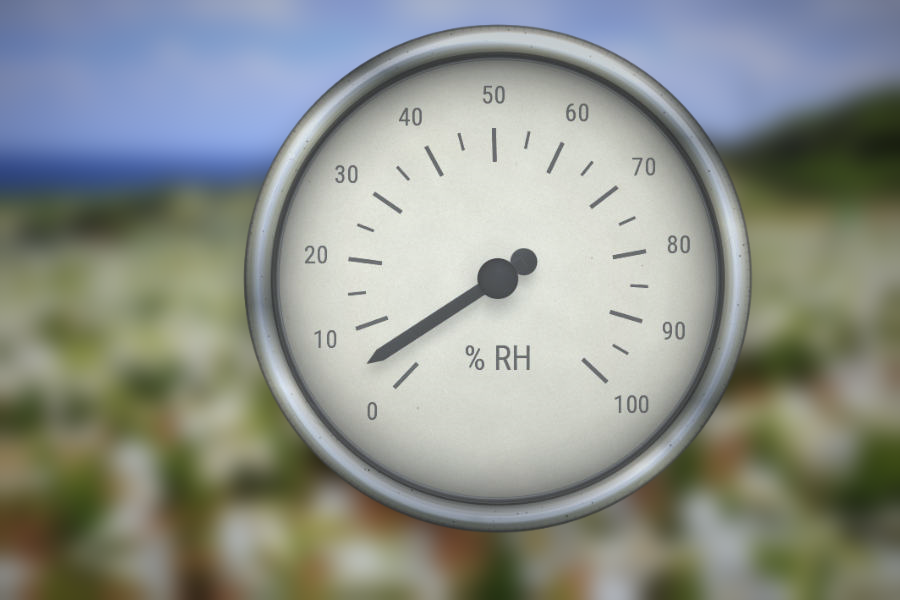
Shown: 5 %
